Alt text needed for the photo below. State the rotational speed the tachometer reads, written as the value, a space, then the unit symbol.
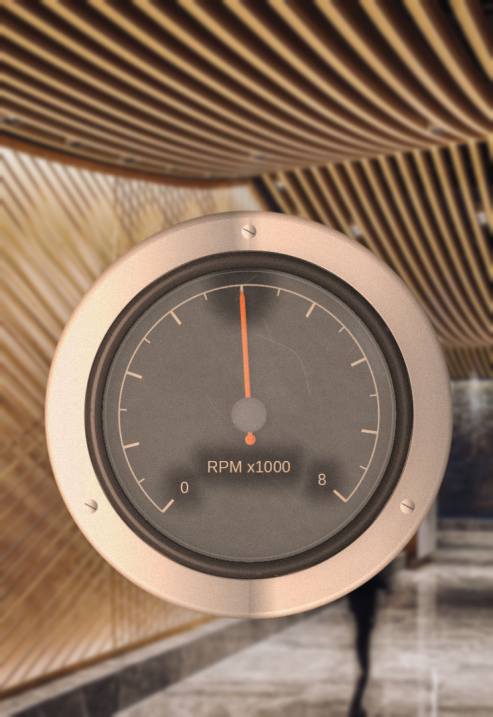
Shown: 4000 rpm
